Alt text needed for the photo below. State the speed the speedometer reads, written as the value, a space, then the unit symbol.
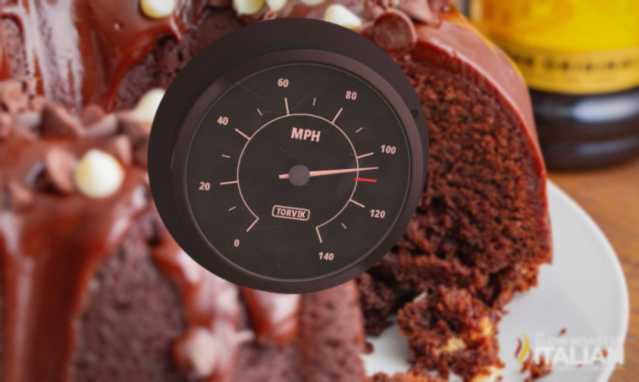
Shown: 105 mph
